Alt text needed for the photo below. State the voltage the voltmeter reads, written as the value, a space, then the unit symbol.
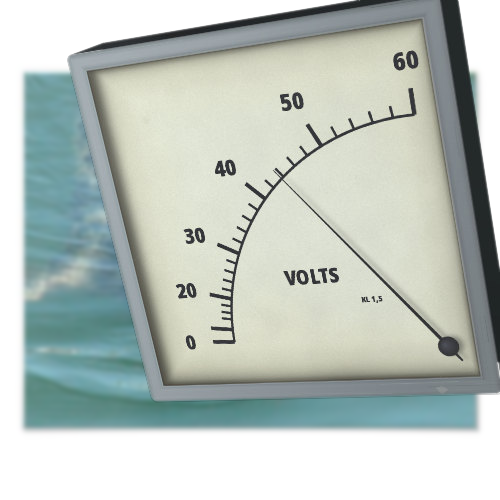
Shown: 44 V
